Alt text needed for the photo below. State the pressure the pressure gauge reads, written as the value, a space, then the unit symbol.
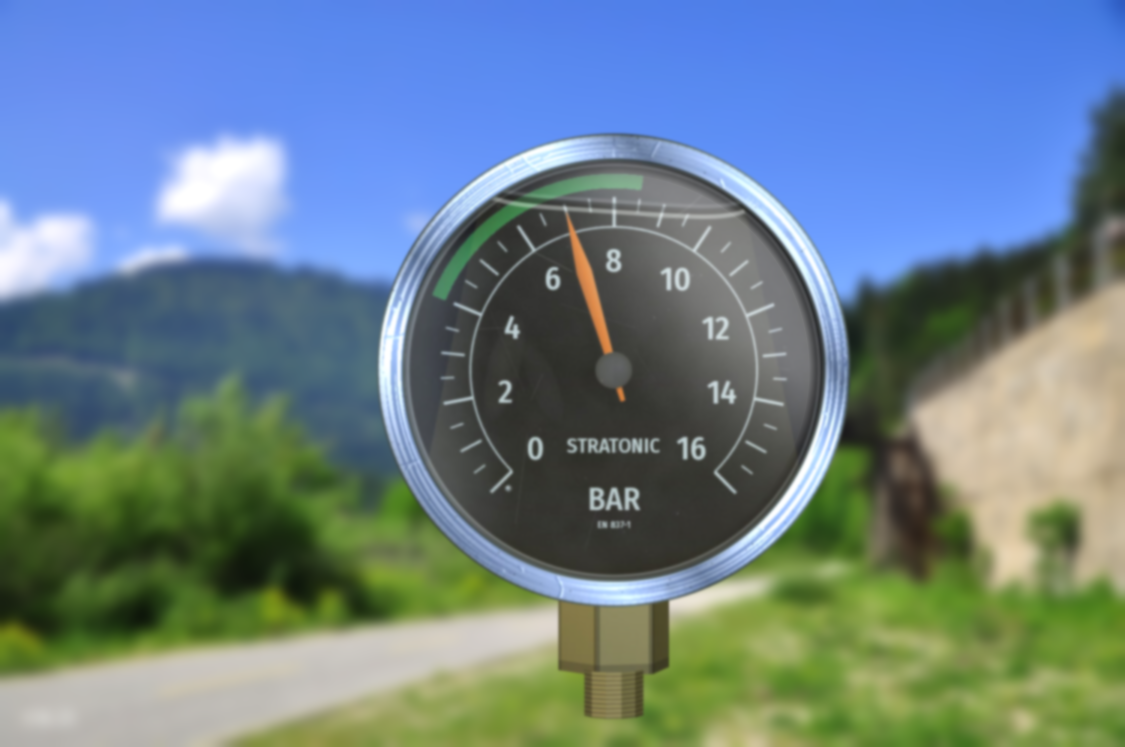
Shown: 7 bar
